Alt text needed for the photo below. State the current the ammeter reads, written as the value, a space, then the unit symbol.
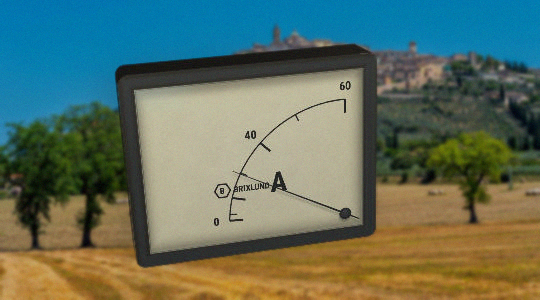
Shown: 30 A
